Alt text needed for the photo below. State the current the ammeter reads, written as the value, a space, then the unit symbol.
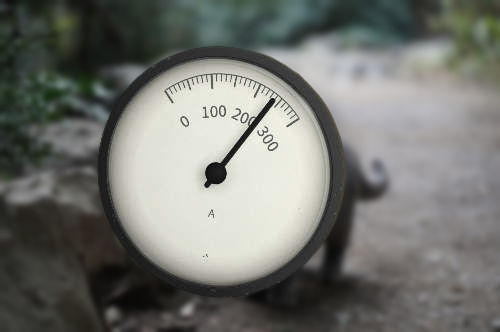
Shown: 240 A
